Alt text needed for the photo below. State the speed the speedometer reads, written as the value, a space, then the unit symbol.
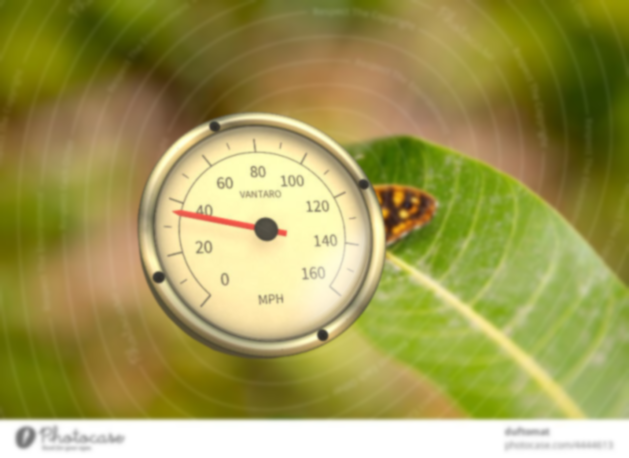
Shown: 35 mph
